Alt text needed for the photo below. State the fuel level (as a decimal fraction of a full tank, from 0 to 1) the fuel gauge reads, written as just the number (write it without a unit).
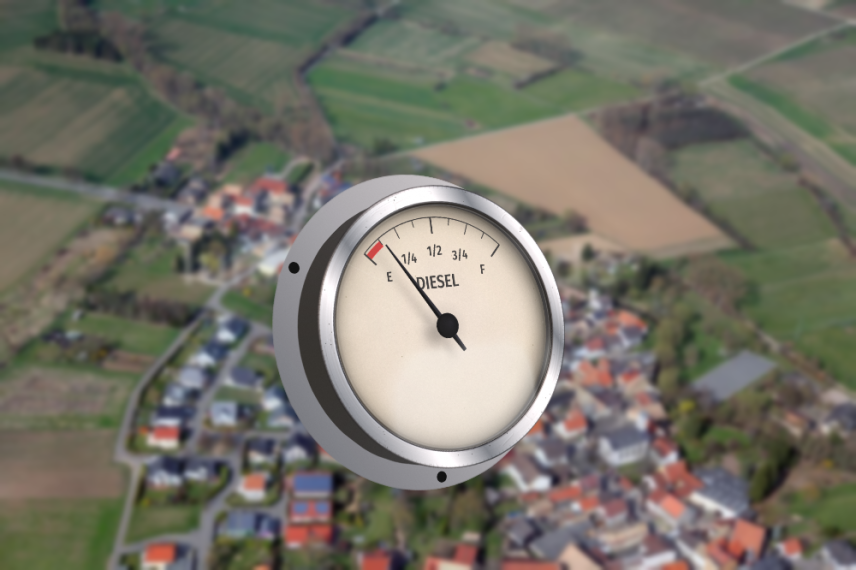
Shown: 0.125
